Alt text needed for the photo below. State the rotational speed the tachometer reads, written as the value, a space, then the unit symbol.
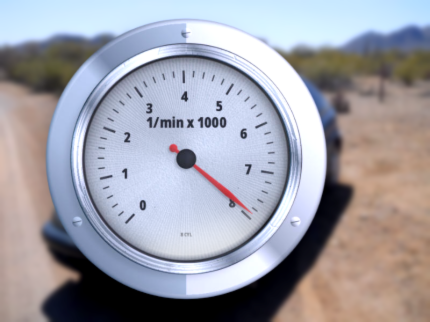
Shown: 7900 rpm
